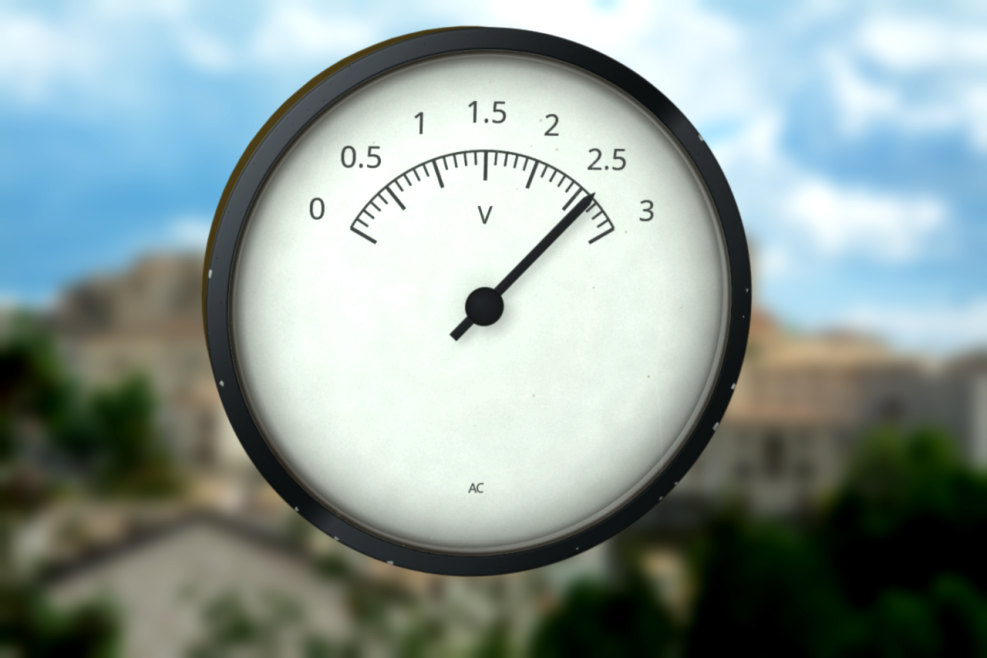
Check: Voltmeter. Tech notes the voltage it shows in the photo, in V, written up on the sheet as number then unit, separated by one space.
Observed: 2.6 V
